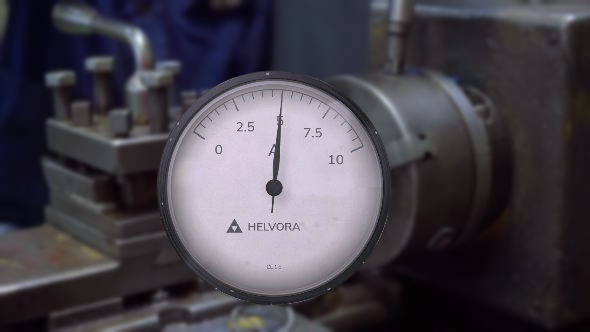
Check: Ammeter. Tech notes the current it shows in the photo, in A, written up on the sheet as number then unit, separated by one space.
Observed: 5 A
